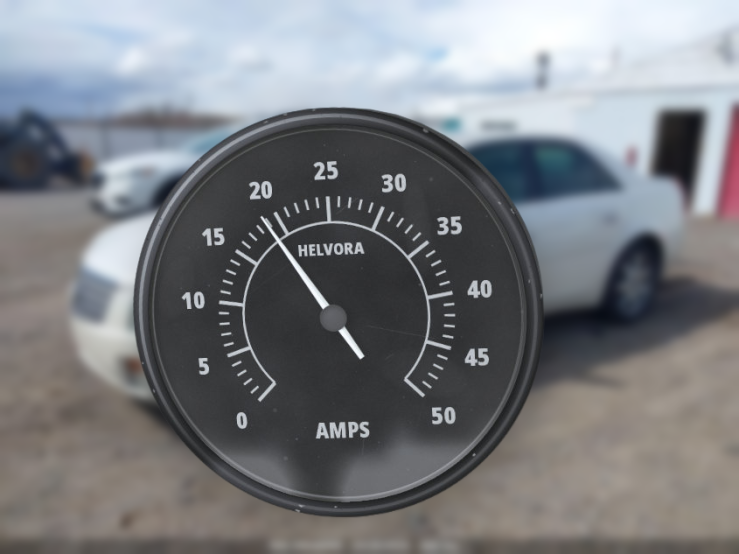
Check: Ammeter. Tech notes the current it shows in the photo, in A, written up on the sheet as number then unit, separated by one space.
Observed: 19 A
